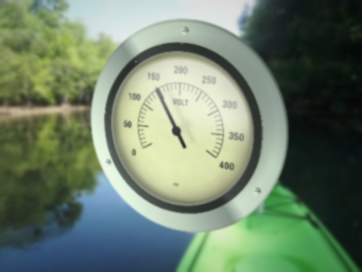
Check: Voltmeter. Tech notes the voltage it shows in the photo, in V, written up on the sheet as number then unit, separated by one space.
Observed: 150 V
